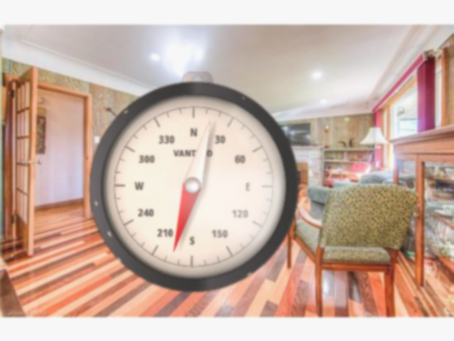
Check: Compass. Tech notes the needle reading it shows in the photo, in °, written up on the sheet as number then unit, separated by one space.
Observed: 195 °
